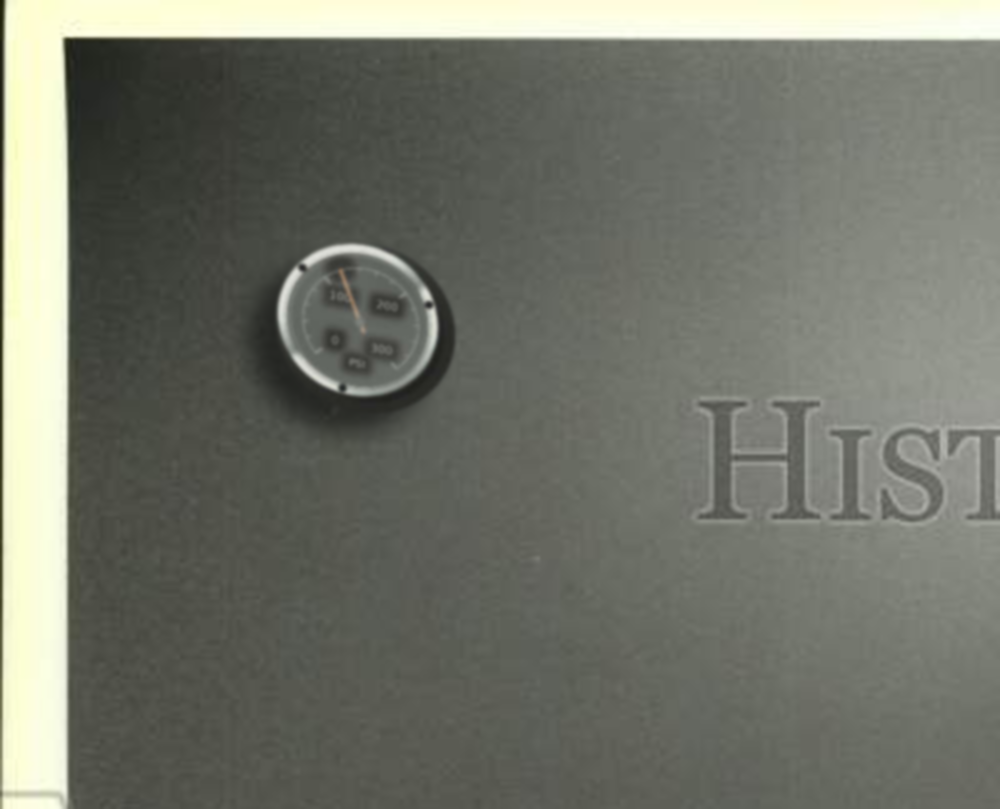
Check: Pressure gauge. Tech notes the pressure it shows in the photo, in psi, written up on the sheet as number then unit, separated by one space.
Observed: 120 psi
